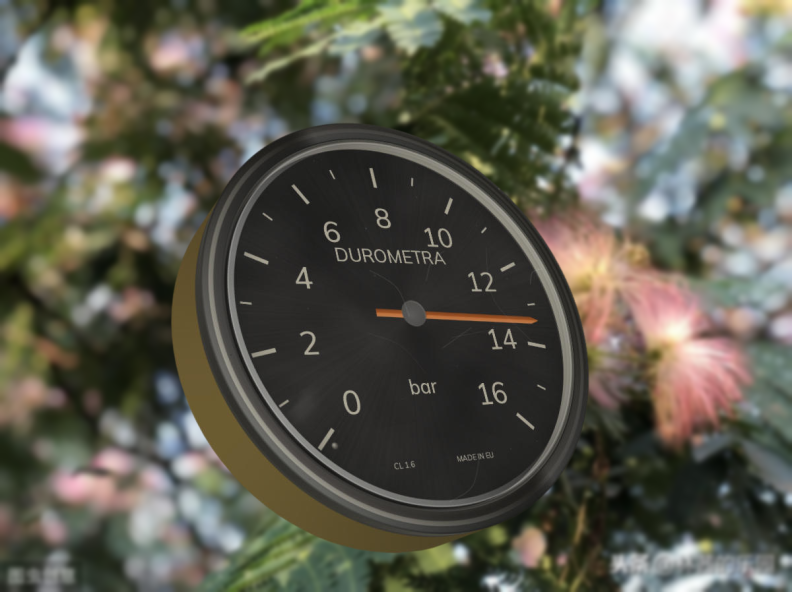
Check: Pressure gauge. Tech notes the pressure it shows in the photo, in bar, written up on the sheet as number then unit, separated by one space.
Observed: 13.5 bar
